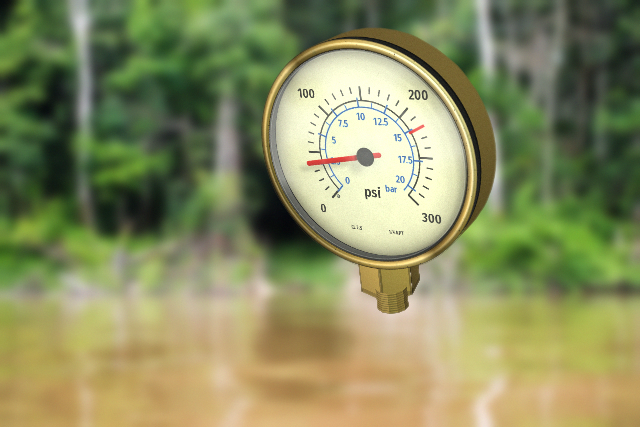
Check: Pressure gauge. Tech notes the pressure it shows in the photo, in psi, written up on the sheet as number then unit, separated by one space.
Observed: 40 psi
